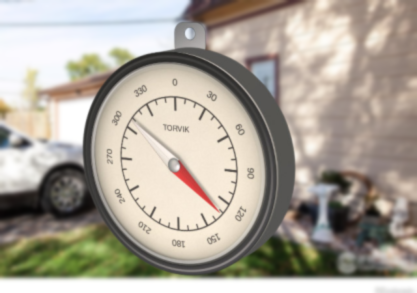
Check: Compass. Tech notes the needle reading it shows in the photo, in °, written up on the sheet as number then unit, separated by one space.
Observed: 130 °
